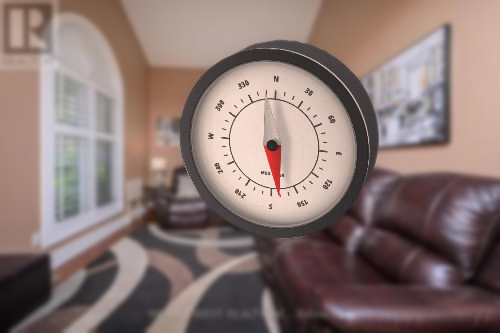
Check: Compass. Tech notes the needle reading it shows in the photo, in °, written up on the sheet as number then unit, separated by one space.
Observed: 170 °
